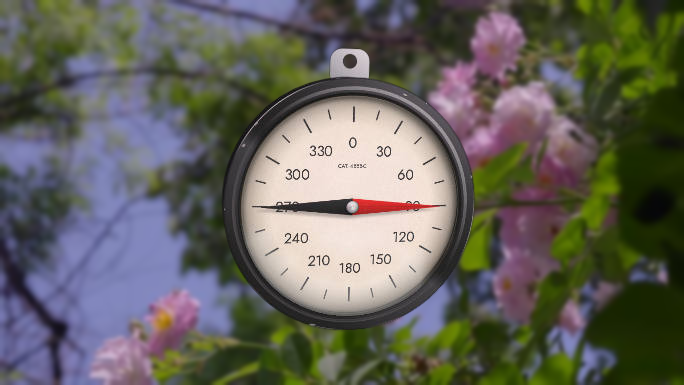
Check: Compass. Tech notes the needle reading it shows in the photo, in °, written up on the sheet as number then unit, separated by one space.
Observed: 90 °
